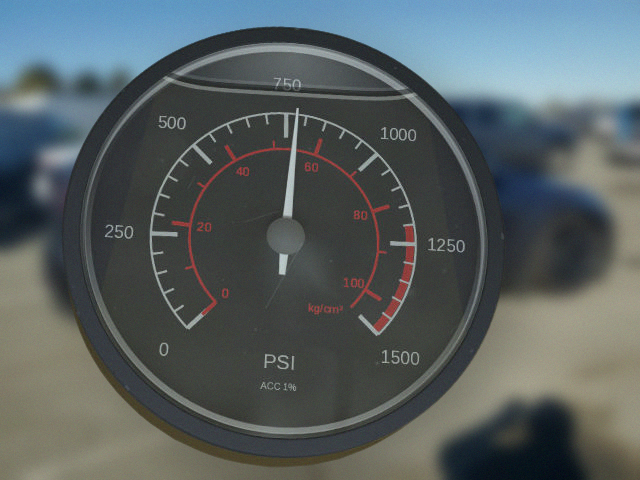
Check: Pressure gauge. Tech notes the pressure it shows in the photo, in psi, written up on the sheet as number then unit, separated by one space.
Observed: 775 psi
